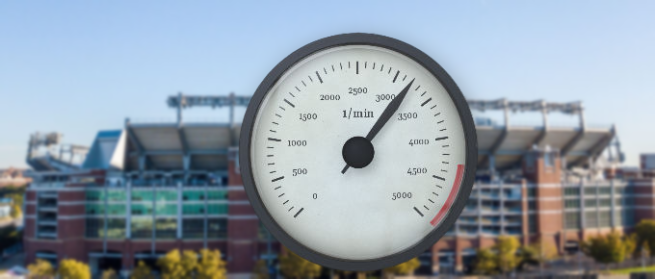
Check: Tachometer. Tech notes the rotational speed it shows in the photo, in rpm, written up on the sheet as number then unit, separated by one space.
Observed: 3200 rpm
